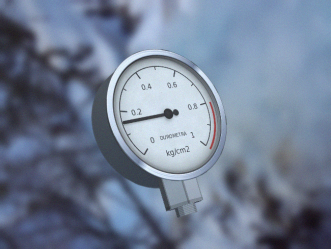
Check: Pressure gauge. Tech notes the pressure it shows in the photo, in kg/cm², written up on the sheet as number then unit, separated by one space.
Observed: 0.15 kg/cm²
